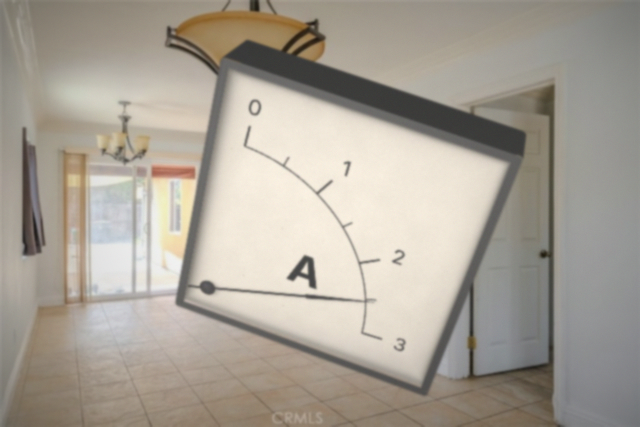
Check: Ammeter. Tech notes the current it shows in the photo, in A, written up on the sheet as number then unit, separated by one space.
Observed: 2.5 A
